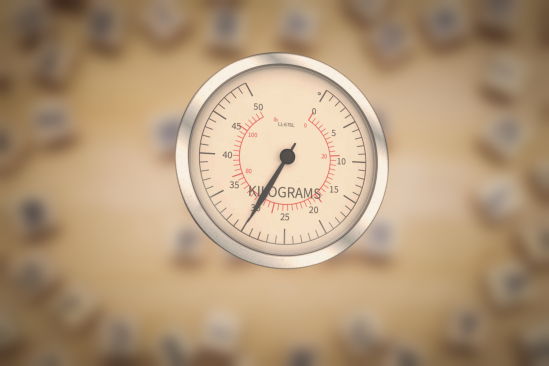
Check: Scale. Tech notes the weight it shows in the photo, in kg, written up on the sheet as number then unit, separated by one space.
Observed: 30 kg
